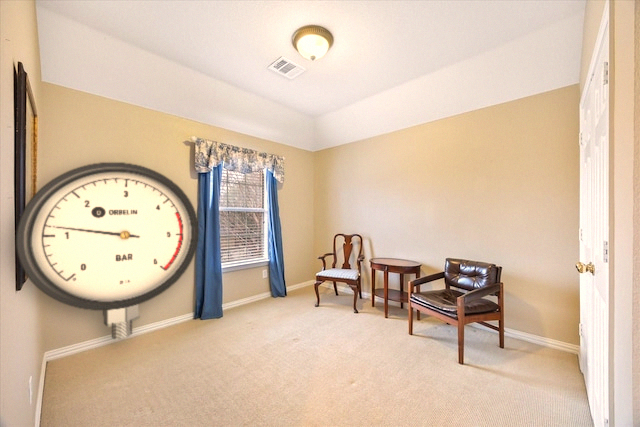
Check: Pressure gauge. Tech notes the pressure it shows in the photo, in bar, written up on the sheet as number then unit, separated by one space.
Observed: 1.2 bar
